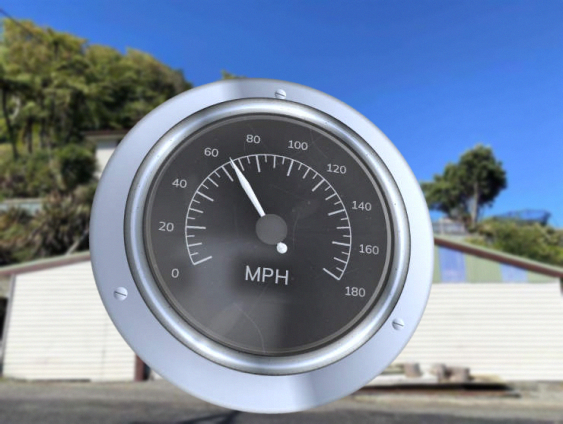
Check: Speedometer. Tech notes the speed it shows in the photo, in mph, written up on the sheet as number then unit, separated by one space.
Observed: 65 mph
